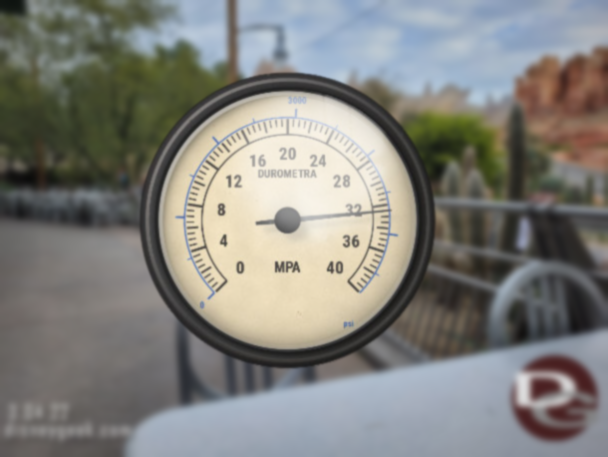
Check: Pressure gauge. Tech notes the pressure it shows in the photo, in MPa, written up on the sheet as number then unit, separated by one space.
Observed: 32.5 MPa
